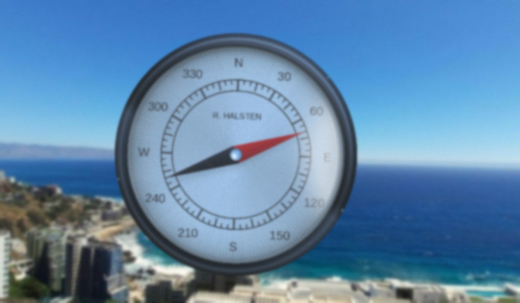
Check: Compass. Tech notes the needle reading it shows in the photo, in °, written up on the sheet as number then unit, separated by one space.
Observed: 70 °
